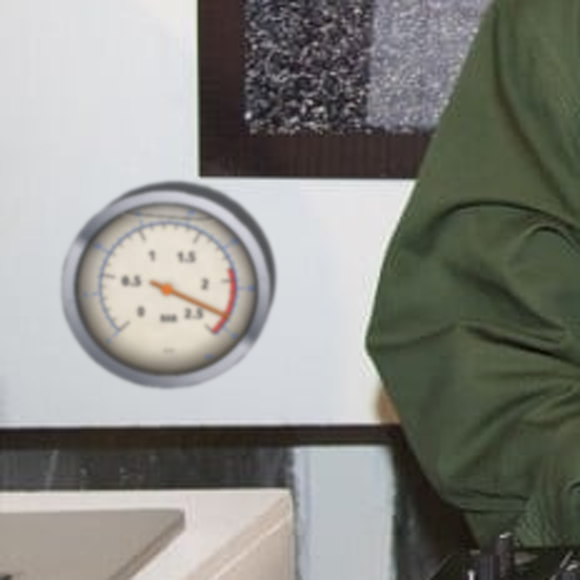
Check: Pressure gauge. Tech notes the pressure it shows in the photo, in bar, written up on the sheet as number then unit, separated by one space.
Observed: 2.3 bar
